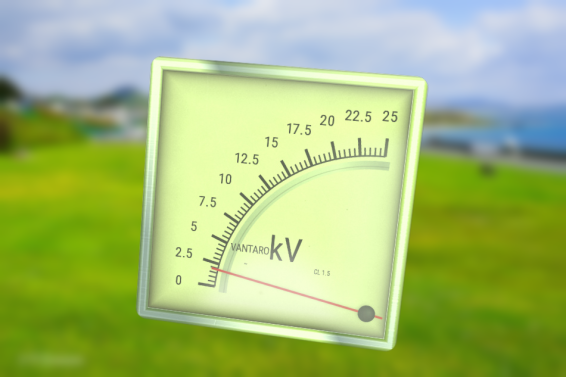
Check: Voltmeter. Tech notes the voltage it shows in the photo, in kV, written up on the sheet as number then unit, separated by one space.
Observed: 2 kV
